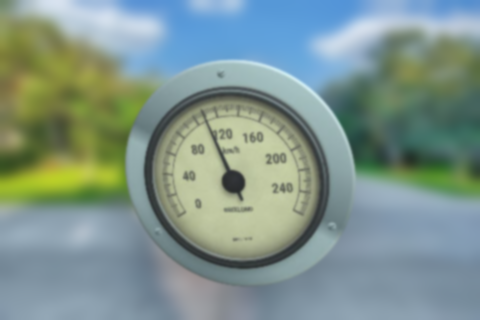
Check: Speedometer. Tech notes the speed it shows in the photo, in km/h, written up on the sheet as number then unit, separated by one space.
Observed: 110 km/h
